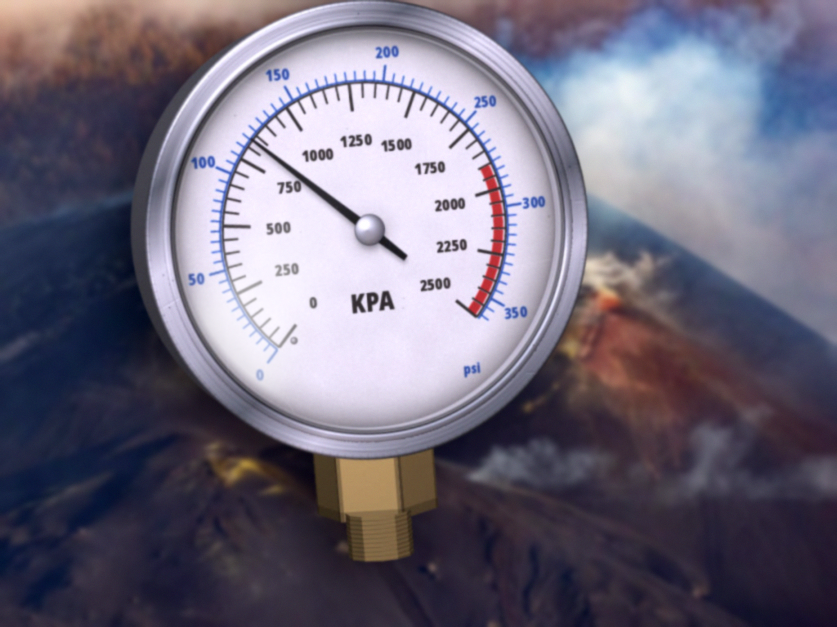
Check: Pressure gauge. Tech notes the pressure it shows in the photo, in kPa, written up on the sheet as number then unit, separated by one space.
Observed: 825 kPa
